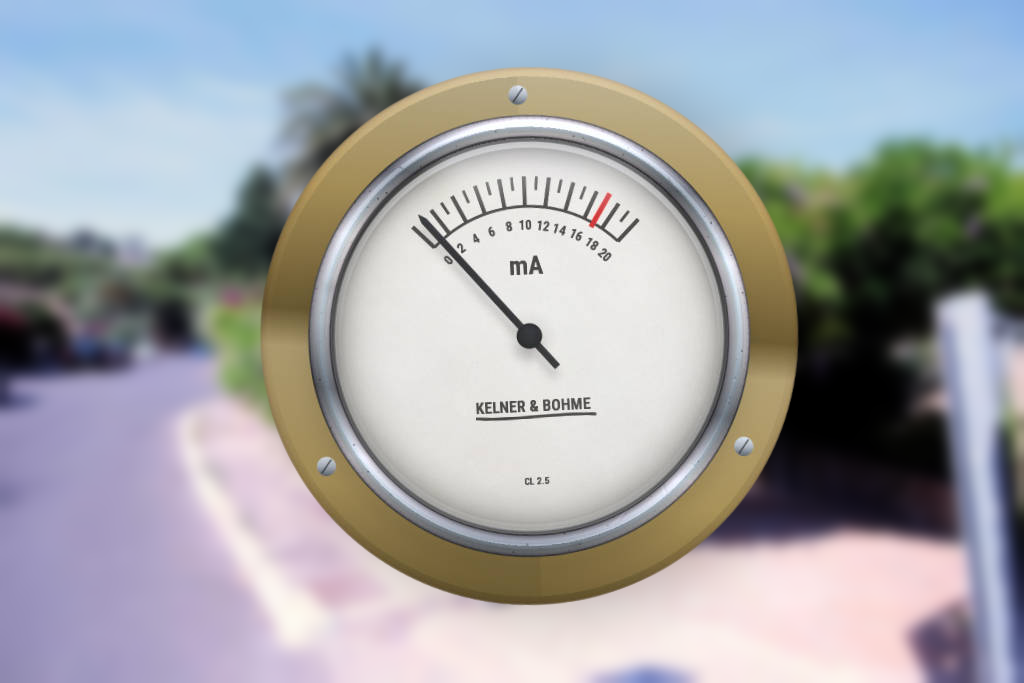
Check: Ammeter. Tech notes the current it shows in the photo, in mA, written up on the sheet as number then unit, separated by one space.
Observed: 1 mA
